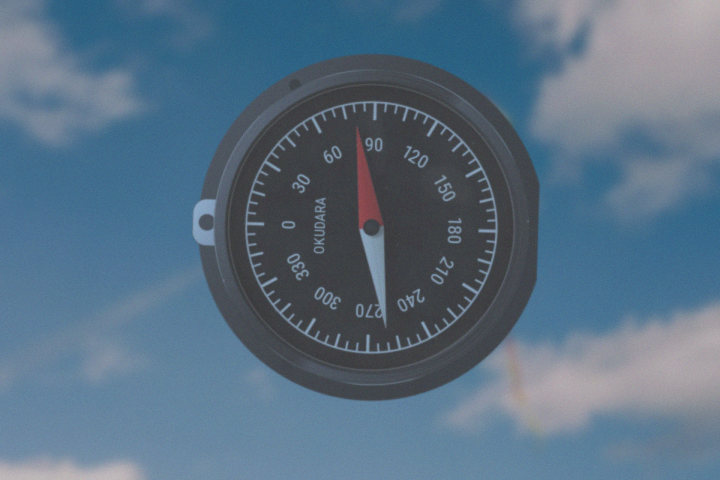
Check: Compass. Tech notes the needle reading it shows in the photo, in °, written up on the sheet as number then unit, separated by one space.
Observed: 80 °
